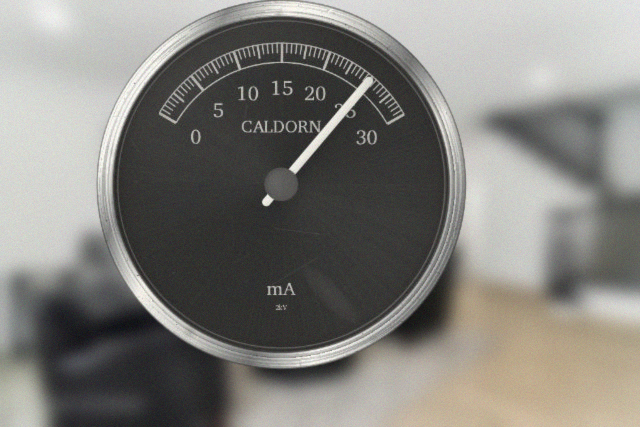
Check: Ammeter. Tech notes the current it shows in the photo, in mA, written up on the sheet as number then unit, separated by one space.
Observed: 25 mA
